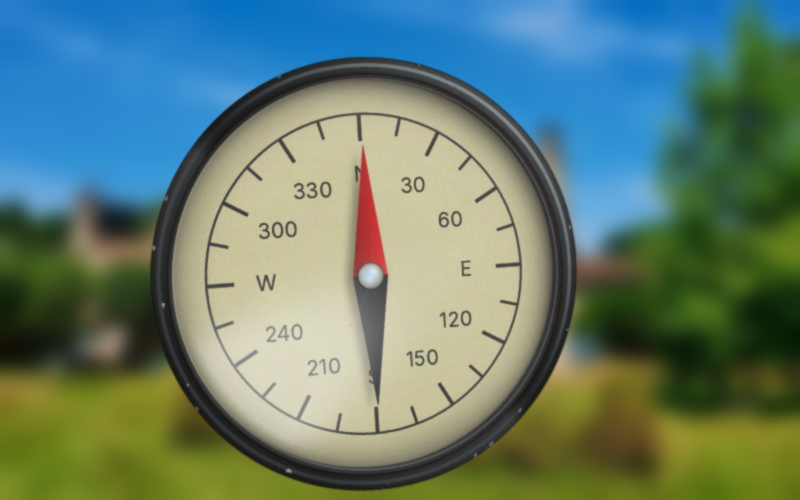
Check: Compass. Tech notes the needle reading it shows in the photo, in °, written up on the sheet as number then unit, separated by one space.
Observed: 0 °
